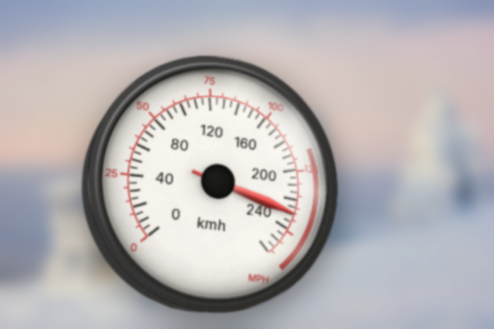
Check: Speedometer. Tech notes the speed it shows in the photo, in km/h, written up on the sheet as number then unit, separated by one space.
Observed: 230 km/h
